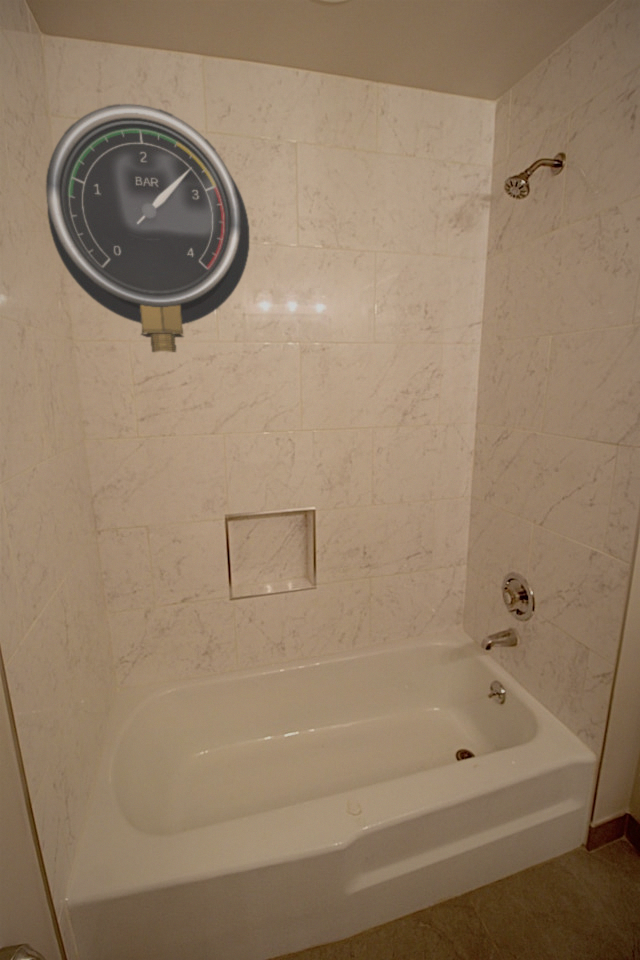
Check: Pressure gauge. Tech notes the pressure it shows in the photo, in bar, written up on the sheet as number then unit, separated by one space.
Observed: 2.7 bar
